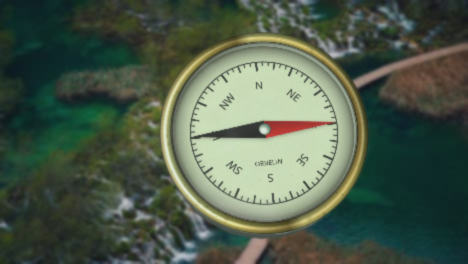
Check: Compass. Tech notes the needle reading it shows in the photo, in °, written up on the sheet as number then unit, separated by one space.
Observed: 90 °
